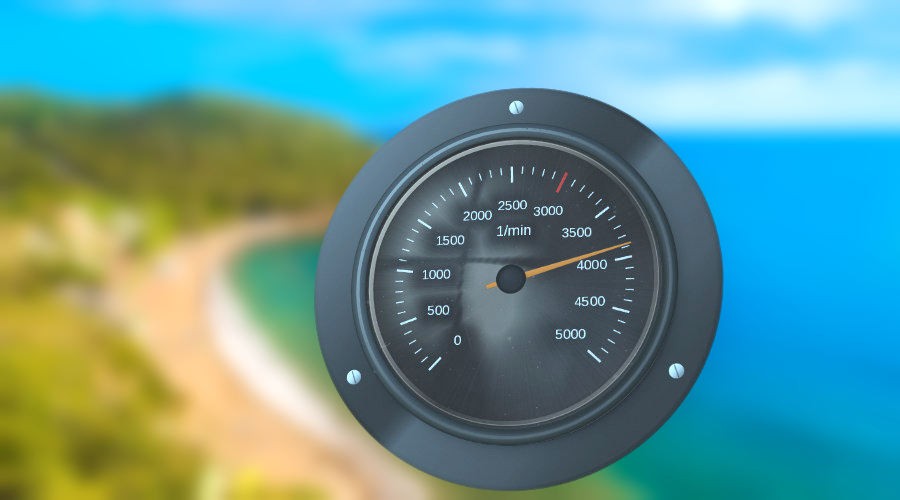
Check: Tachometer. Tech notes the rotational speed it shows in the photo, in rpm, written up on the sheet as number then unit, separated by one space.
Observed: 3900 rpm
